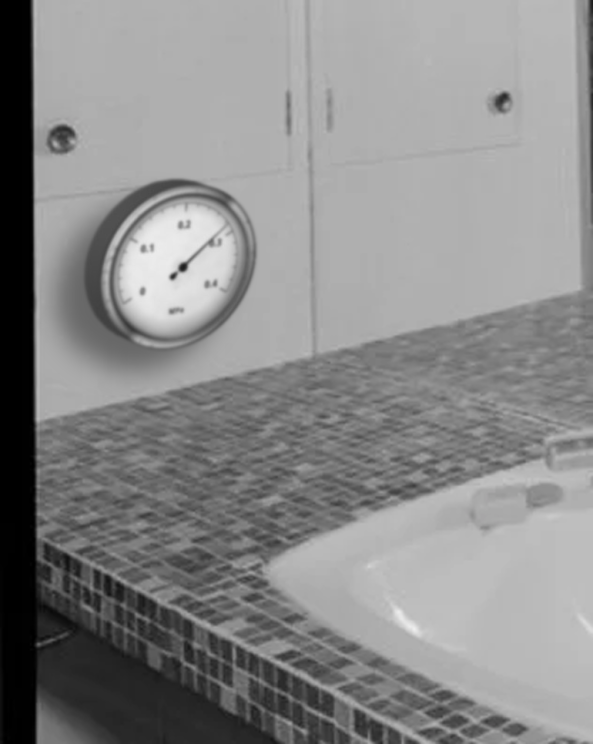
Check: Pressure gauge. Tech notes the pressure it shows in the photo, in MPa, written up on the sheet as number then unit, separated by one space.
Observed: 0.28 MPa
